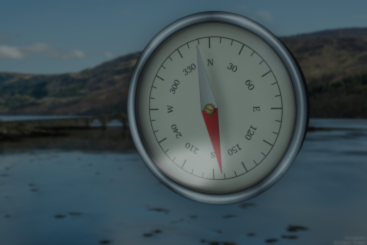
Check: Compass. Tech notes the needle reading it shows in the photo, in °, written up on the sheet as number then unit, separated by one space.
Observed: 170 °
